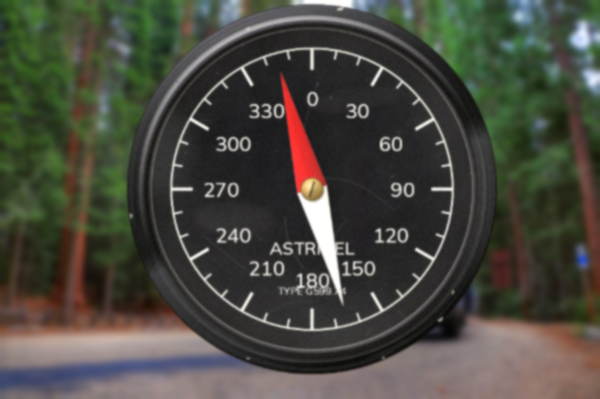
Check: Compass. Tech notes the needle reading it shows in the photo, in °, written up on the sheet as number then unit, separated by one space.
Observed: 345 °
